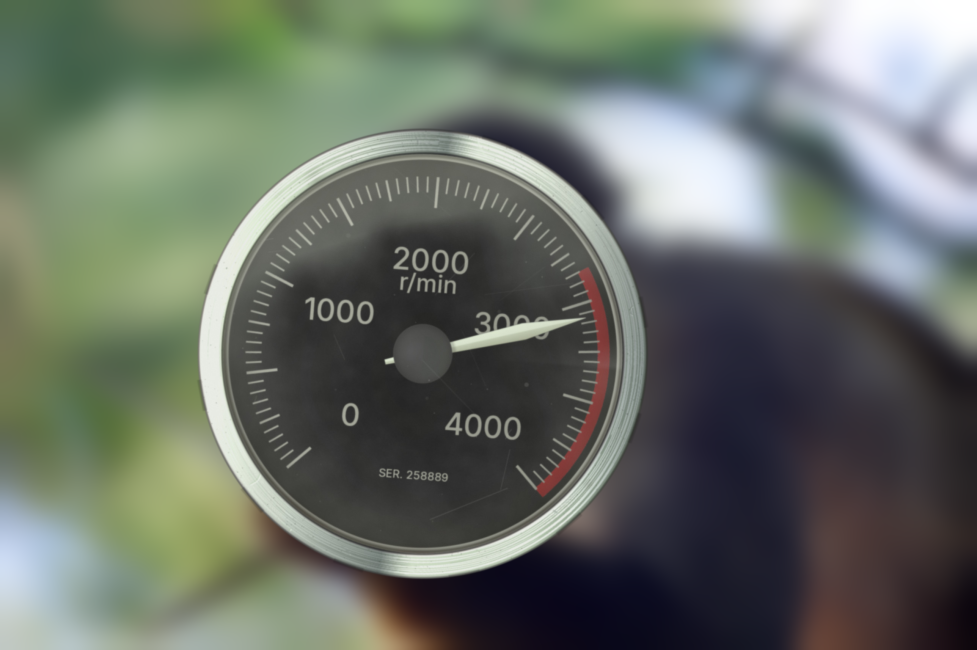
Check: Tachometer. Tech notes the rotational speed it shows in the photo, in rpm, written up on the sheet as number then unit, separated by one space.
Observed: 3075 rpm
